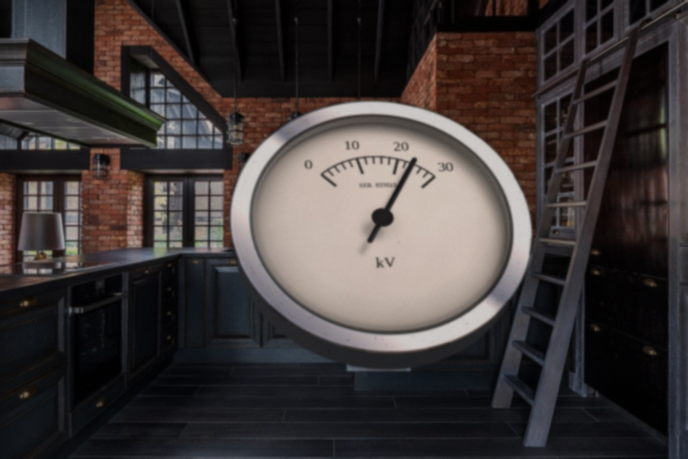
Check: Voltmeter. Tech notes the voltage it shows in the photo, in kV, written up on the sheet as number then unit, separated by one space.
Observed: 24 kV
